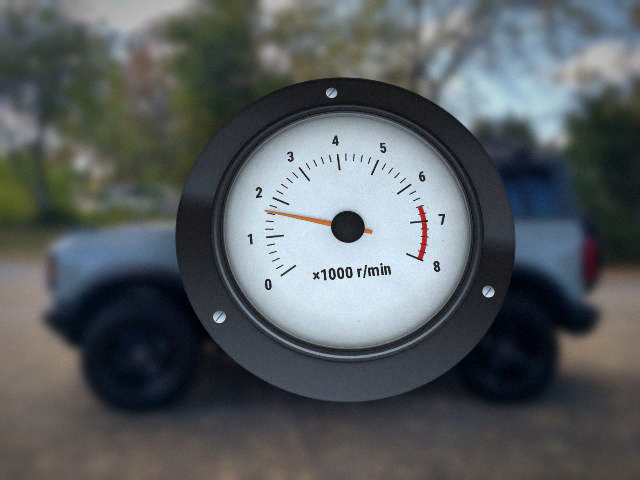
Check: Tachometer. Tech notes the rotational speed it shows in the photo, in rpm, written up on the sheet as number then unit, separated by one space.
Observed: 1600 rpm
